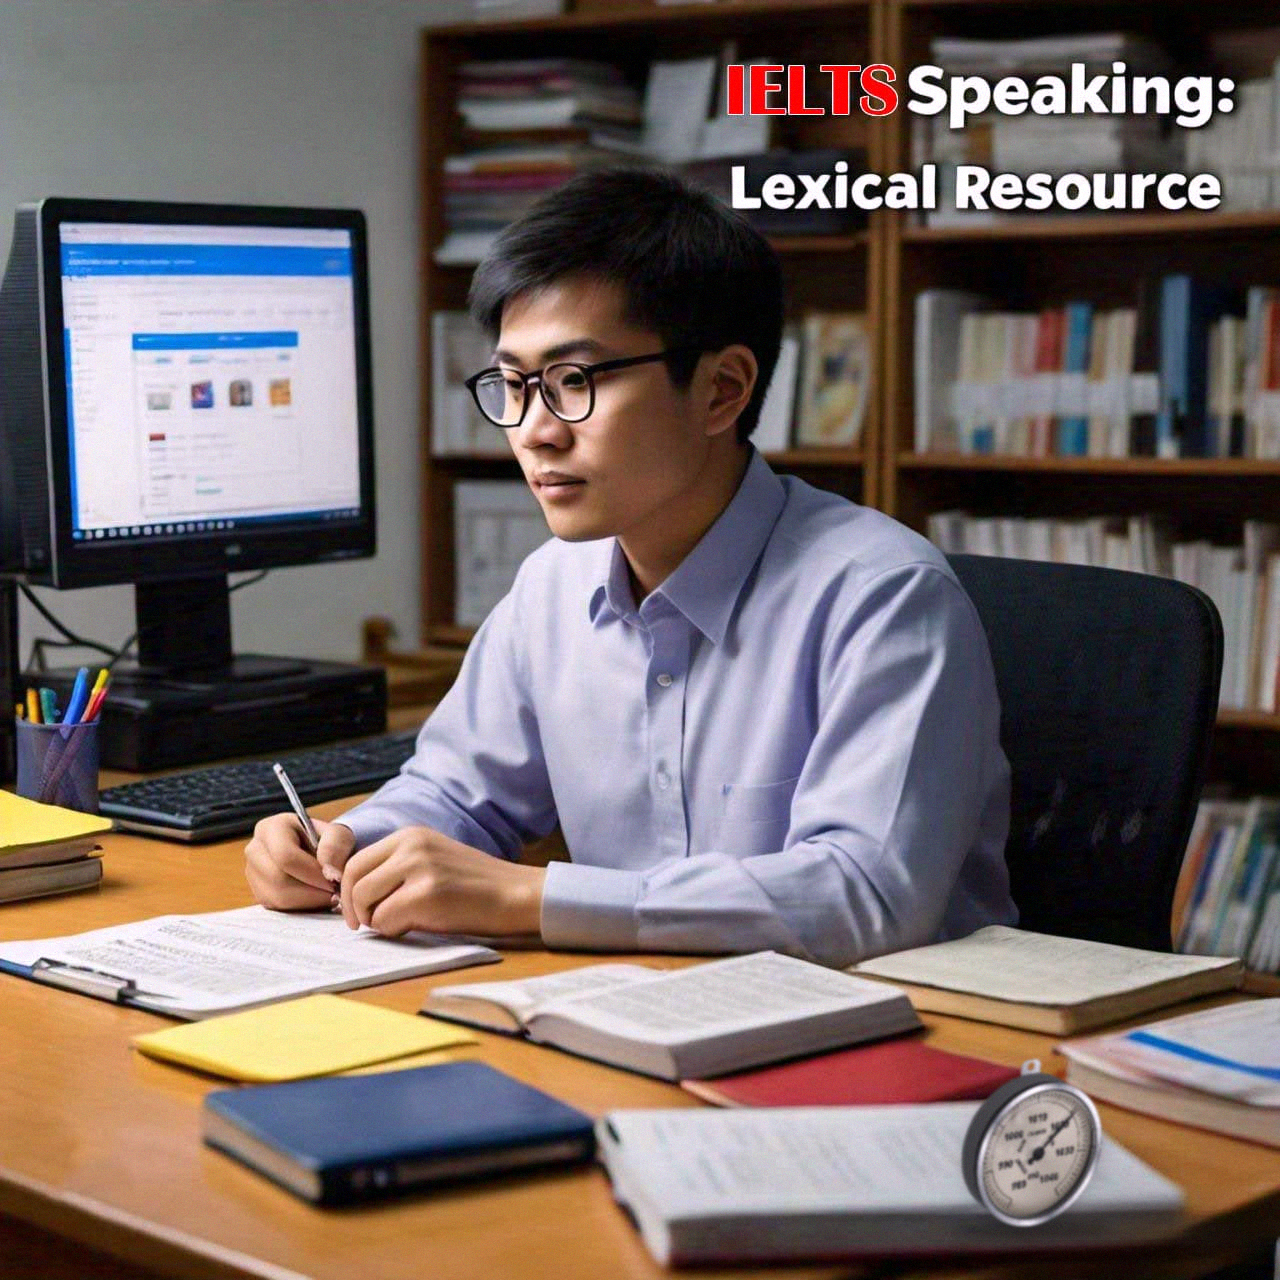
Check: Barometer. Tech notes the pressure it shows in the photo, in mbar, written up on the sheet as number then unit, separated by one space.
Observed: 1020 mbar
